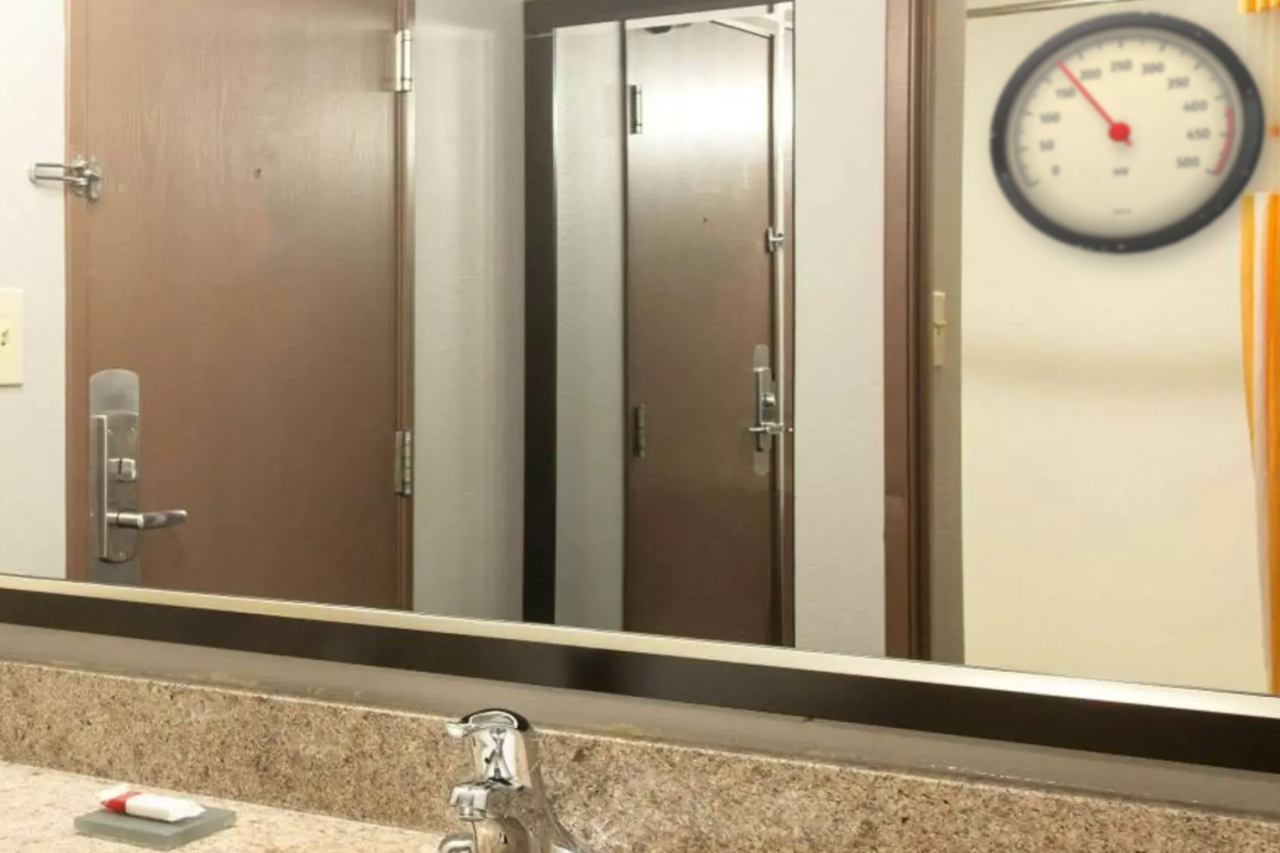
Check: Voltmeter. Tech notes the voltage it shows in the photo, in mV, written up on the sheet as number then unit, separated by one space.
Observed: 175 mV
